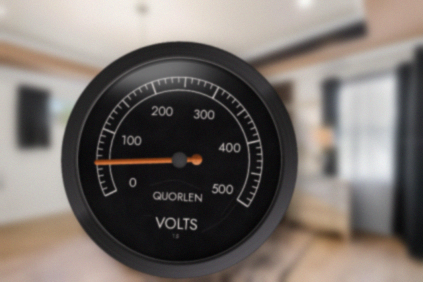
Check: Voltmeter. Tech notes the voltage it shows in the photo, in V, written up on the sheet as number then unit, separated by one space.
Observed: 50 V
